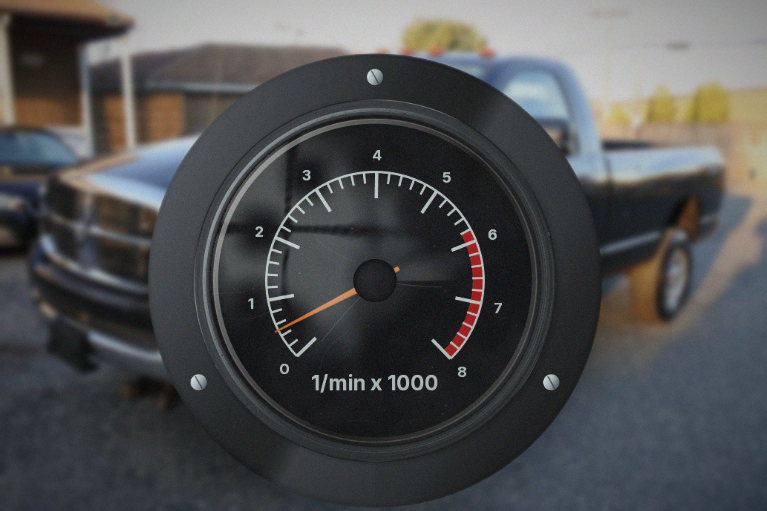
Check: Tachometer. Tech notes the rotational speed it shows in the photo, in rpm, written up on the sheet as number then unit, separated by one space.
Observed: 500 rpm
